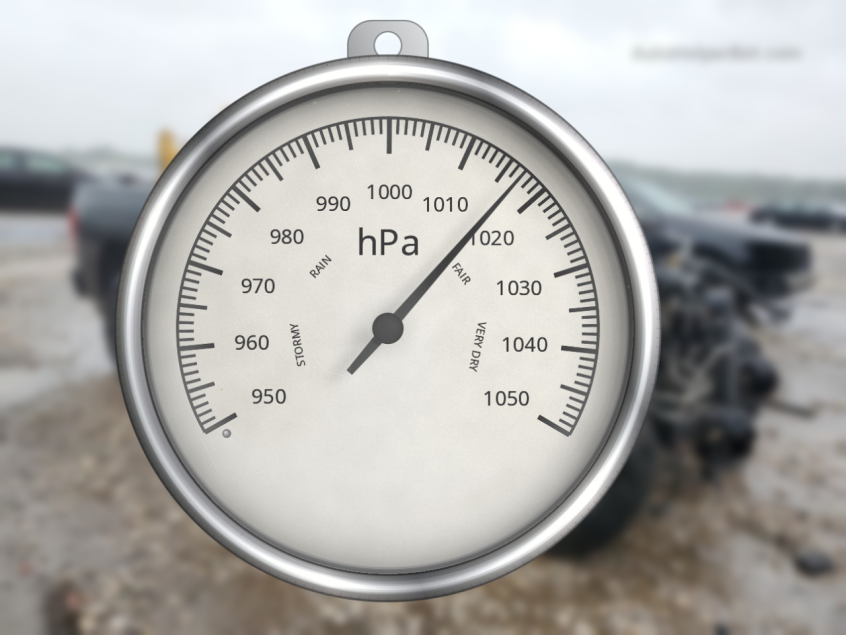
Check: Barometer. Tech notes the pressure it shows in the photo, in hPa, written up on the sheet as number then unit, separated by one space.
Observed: 1017 hPa
